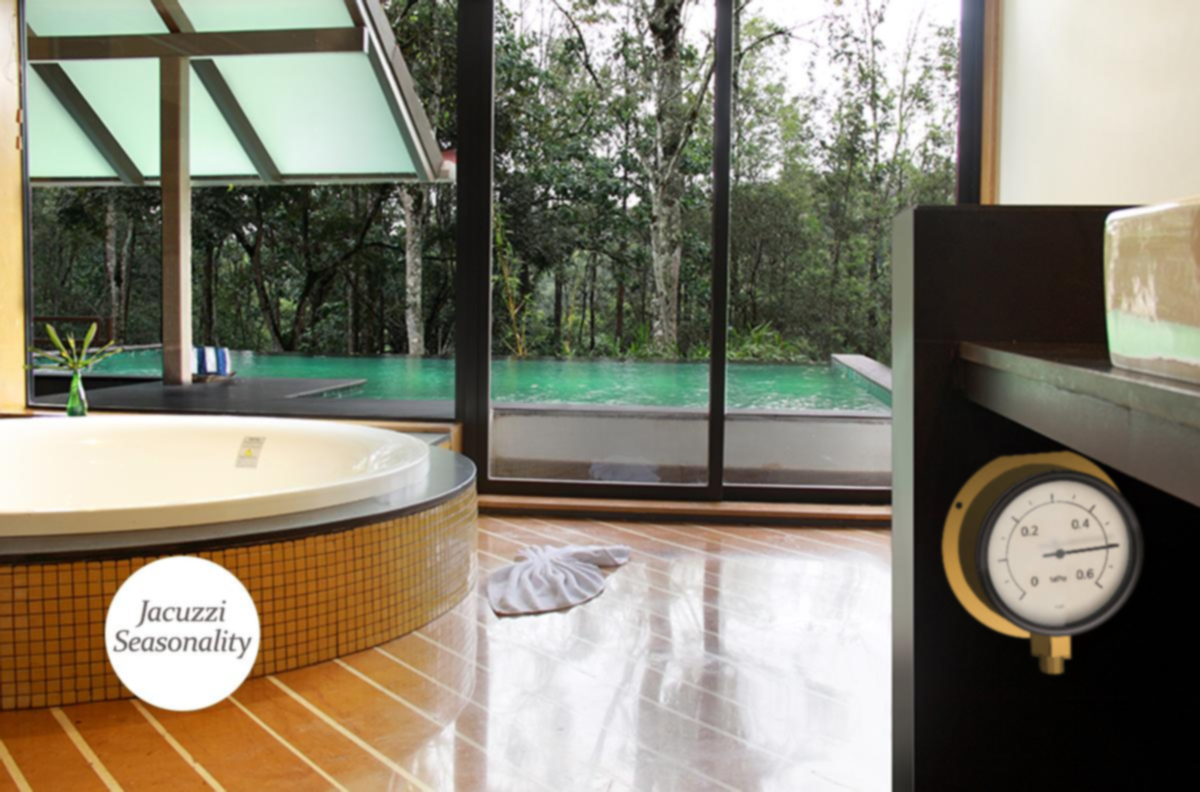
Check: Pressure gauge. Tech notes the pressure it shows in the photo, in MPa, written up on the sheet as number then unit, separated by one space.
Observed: 0.5 MPa
